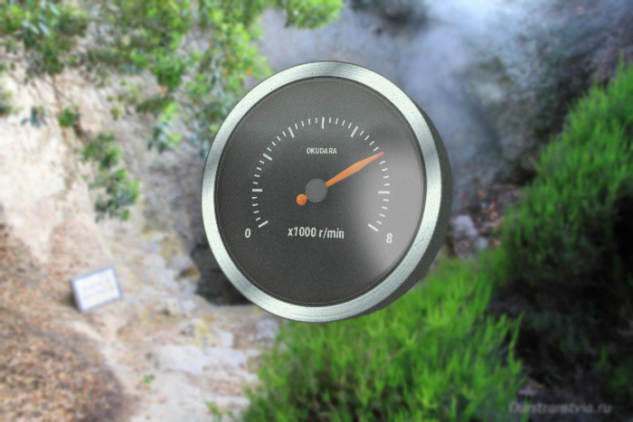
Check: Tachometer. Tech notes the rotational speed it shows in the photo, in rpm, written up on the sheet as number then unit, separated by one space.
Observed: 6000 rpm
